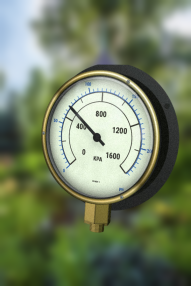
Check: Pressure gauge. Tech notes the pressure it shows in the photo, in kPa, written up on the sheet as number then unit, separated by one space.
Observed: 500 kPa
